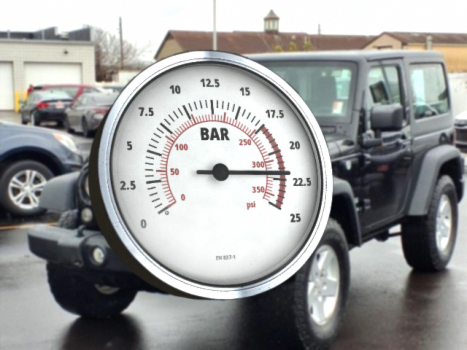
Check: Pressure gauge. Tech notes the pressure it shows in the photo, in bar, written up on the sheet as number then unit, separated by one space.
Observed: 22 bar
